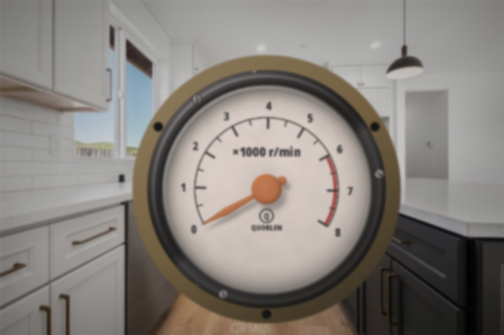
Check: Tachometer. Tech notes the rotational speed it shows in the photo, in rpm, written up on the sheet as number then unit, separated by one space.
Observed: 0 rpm
